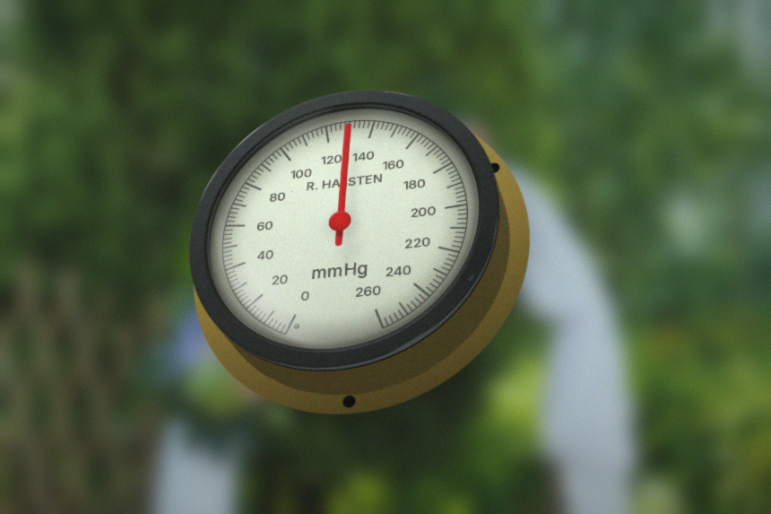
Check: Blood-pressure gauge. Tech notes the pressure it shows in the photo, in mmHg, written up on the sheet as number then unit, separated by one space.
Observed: 130 mmHg
